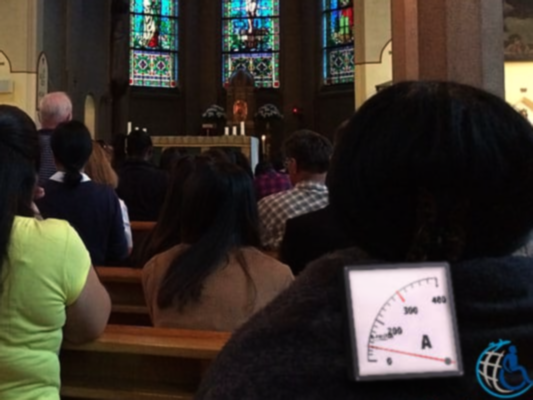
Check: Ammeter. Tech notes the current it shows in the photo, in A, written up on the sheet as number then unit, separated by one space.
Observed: 100 A
